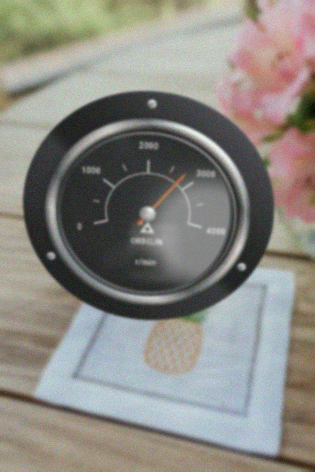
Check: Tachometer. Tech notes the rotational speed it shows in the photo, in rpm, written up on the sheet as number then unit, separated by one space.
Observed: 2750 rpm
